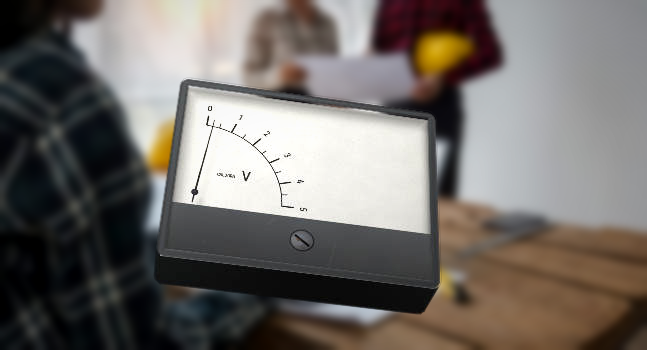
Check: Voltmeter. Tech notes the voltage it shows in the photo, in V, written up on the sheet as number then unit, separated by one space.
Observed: 0.25 V
